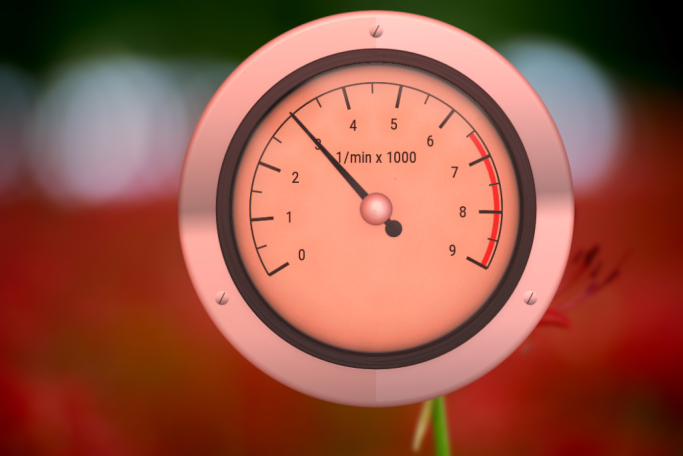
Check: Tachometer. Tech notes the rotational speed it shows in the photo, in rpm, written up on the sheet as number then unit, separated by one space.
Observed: 3000 rpm
